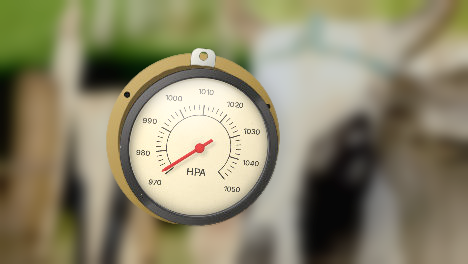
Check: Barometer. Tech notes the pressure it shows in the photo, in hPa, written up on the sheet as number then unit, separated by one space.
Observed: 972 hPa
